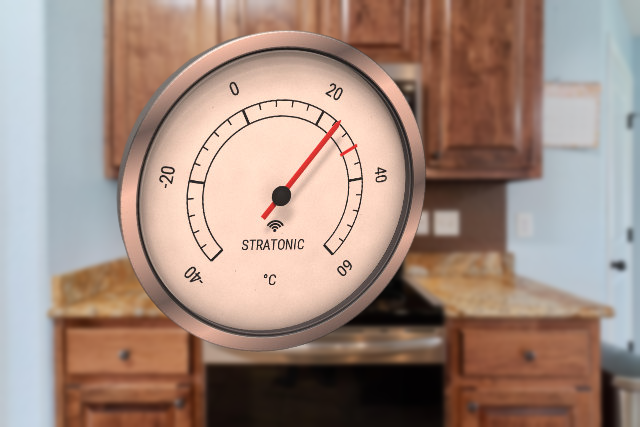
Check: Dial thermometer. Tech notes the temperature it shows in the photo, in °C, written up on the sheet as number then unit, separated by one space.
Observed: 24 °C
